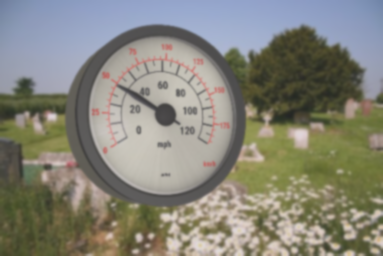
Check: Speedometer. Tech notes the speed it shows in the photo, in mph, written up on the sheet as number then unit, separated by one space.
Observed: 30 mph
